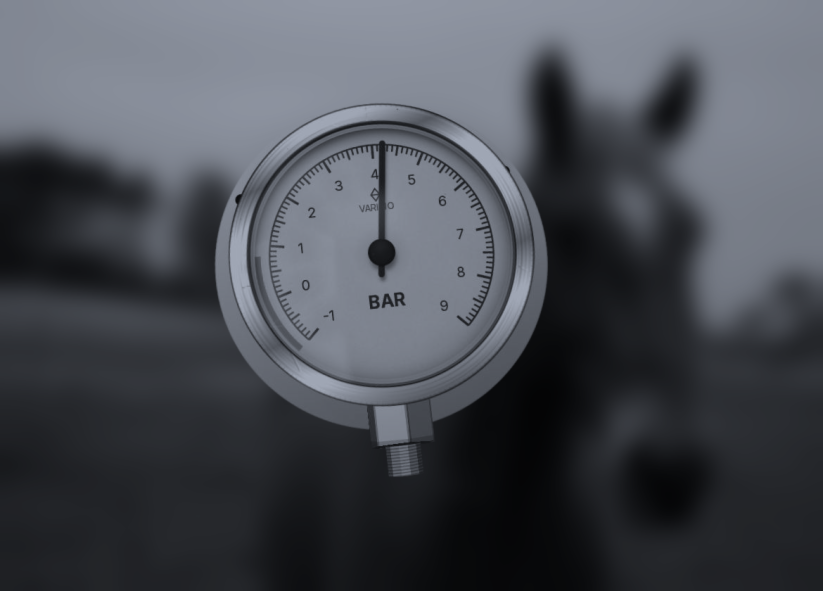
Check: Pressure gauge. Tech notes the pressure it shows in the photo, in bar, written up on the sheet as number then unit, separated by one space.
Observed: 4.2 bar
